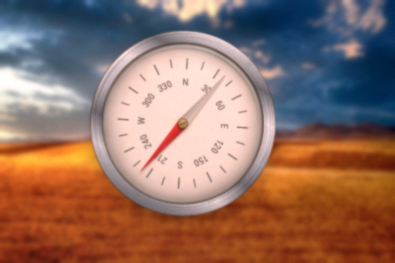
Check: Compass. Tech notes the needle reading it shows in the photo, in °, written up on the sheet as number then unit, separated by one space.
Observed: 217.5 °
